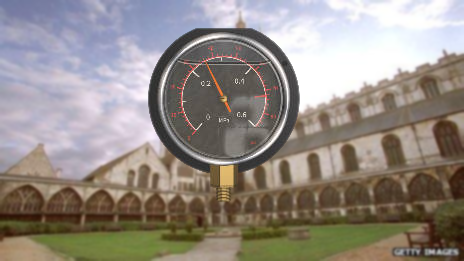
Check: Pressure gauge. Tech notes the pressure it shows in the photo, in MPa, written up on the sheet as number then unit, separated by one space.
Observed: 0.25 MPa
